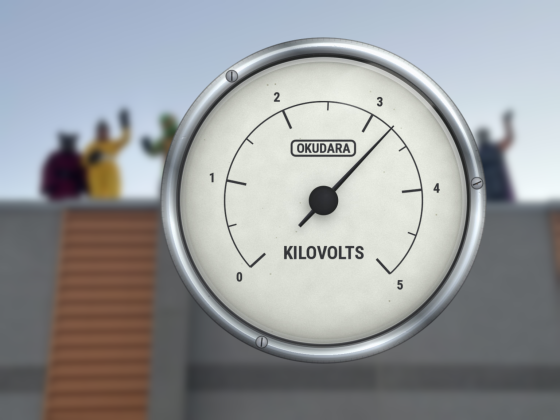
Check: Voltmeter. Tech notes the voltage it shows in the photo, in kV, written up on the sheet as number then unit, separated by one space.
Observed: 3.25 kV
